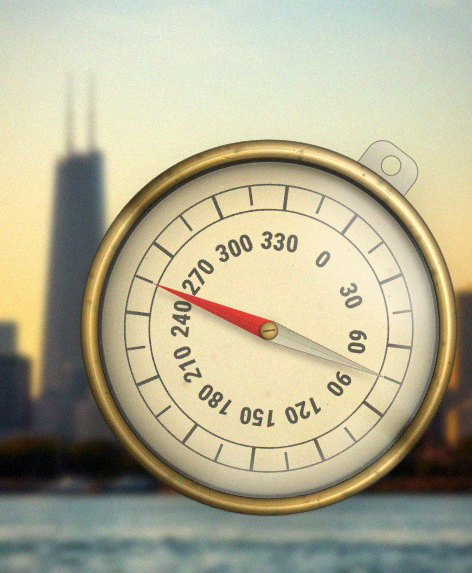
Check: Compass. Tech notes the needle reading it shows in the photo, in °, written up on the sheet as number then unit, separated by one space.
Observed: 255 °
